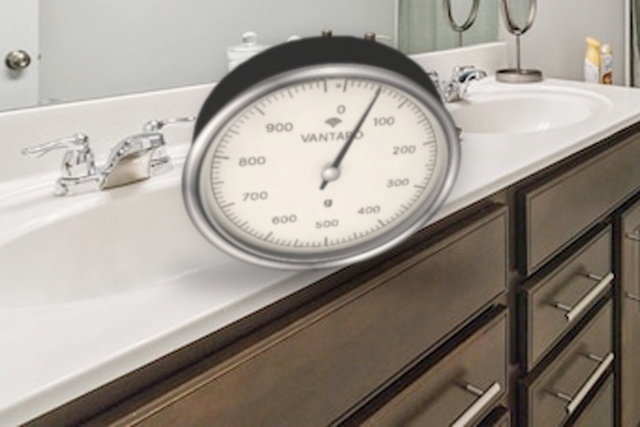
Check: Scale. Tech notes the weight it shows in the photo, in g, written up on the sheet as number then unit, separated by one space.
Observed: 50 g
